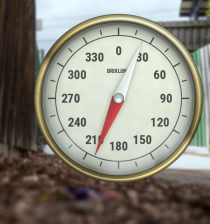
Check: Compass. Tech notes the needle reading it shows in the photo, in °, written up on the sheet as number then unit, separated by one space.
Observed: 202.5 °
